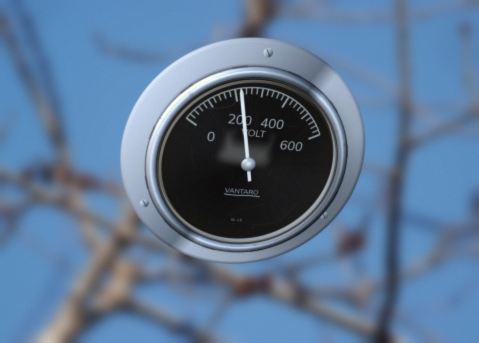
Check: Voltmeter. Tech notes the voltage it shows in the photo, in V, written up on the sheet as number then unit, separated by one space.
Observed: 220 V
